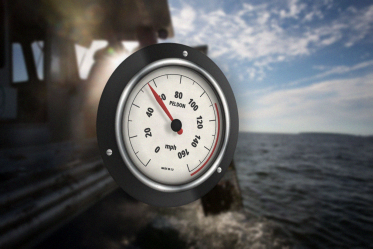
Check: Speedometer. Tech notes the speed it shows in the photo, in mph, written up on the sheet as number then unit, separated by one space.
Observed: 55 mph
